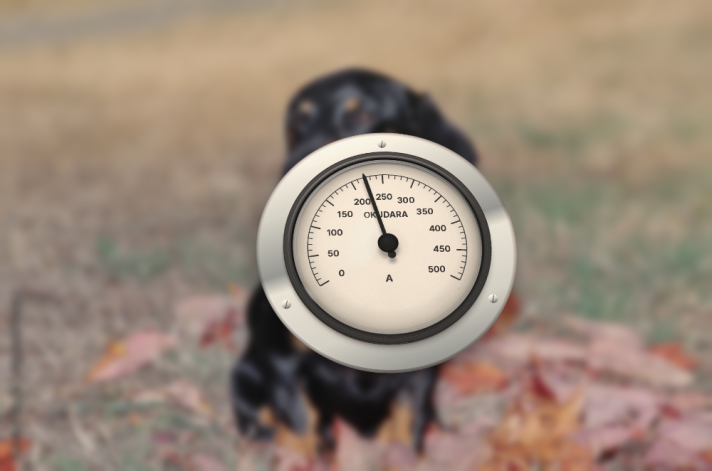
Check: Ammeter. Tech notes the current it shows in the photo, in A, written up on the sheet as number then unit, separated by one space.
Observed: 220 A
